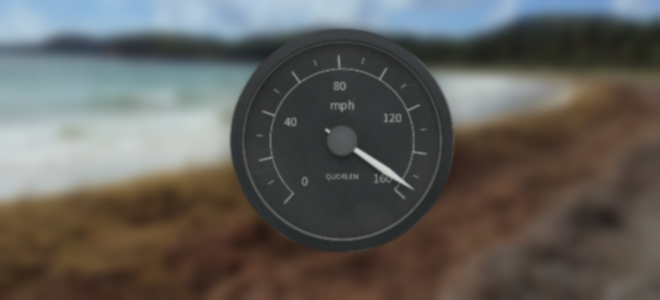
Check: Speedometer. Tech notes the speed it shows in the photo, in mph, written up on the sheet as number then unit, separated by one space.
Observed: 155 mph
